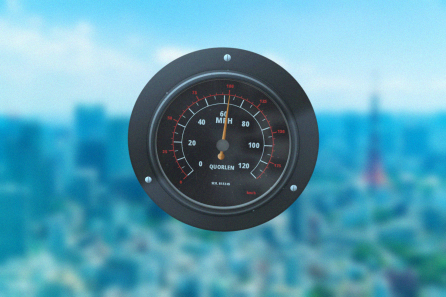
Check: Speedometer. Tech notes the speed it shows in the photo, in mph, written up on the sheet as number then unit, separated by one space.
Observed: 62.5 mph
